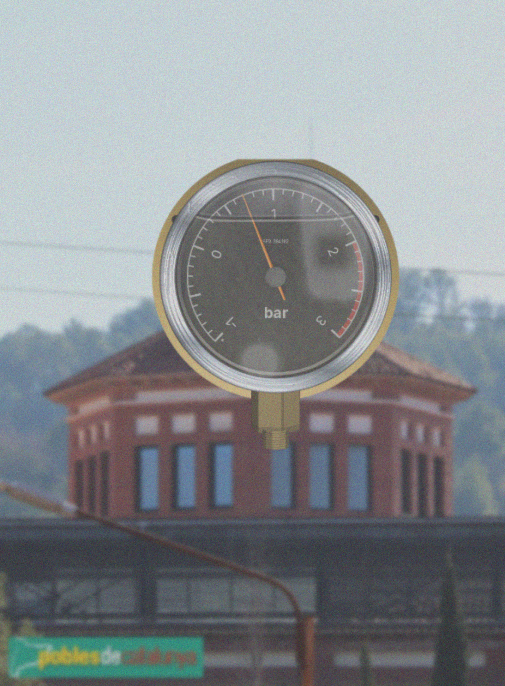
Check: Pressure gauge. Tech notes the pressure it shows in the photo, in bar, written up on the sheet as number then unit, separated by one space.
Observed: 0.7 bar
